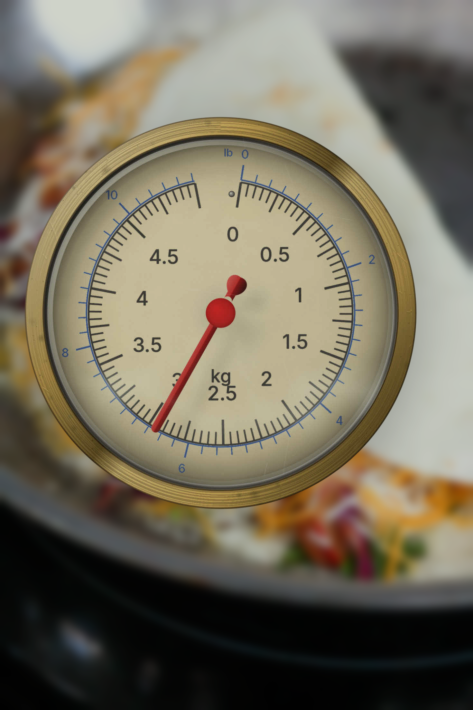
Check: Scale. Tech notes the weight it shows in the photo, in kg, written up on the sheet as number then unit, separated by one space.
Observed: 2.95 kg
